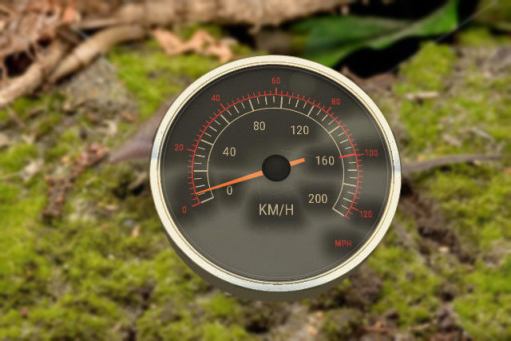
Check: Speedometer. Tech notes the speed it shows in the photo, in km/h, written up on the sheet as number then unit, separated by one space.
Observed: 5 km/h
